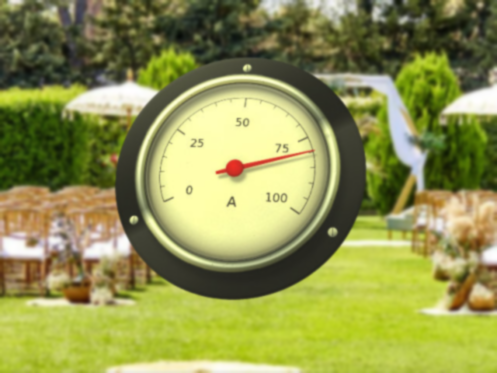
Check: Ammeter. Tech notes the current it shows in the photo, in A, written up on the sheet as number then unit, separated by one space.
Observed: 80 A
